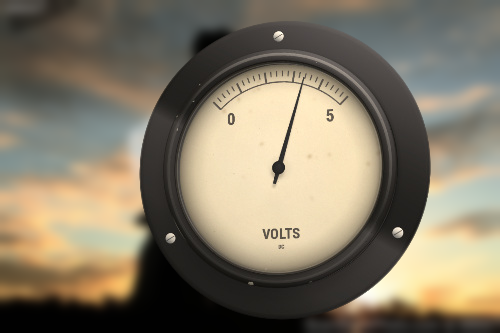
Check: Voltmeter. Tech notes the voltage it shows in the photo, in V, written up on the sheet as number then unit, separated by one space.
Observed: 3.4 V
